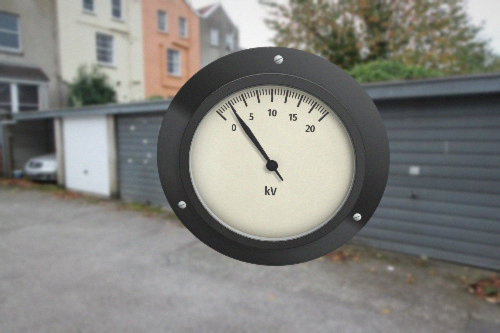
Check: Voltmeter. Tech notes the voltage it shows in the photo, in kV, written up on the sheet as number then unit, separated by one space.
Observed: 2.5 kV
